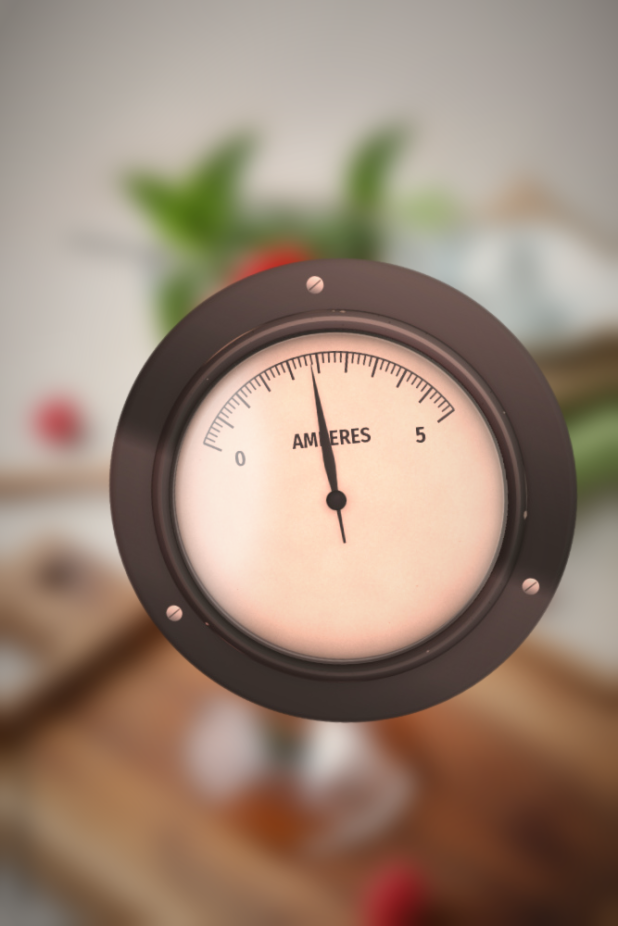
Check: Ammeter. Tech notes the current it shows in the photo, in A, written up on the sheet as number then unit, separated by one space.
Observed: 2.4 A
